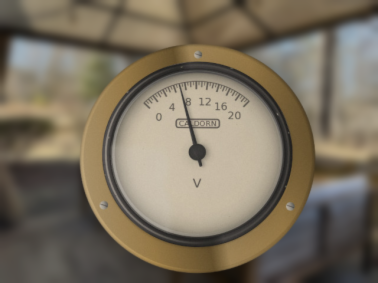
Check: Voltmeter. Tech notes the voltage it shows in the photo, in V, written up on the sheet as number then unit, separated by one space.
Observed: 7 V
